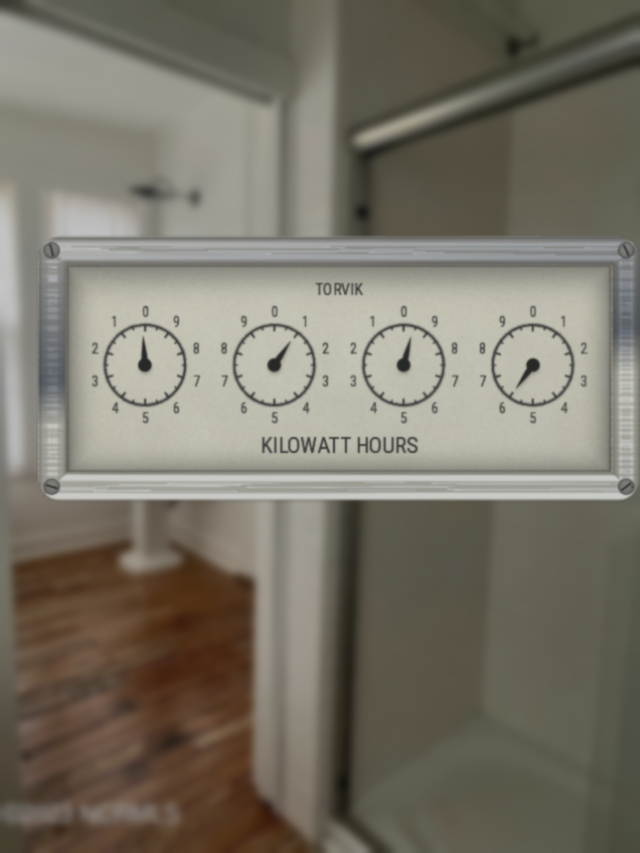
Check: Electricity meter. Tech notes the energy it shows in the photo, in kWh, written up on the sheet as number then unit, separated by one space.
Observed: 96 kWh
